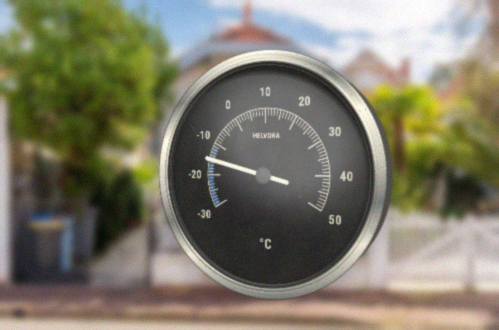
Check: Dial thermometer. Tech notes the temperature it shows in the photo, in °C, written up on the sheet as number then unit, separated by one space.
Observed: -15 °C
